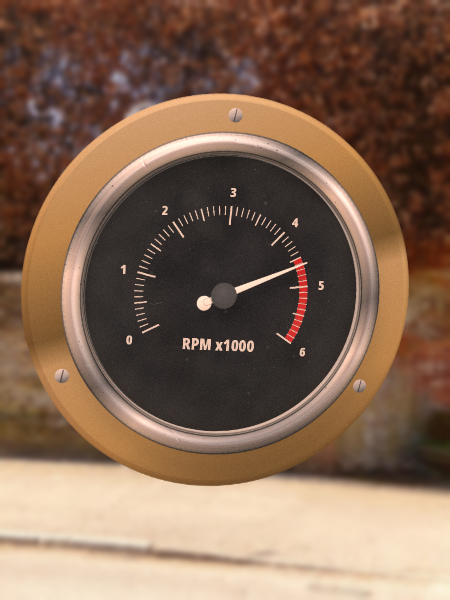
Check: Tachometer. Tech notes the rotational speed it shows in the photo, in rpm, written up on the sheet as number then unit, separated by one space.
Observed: 4600 rpm
